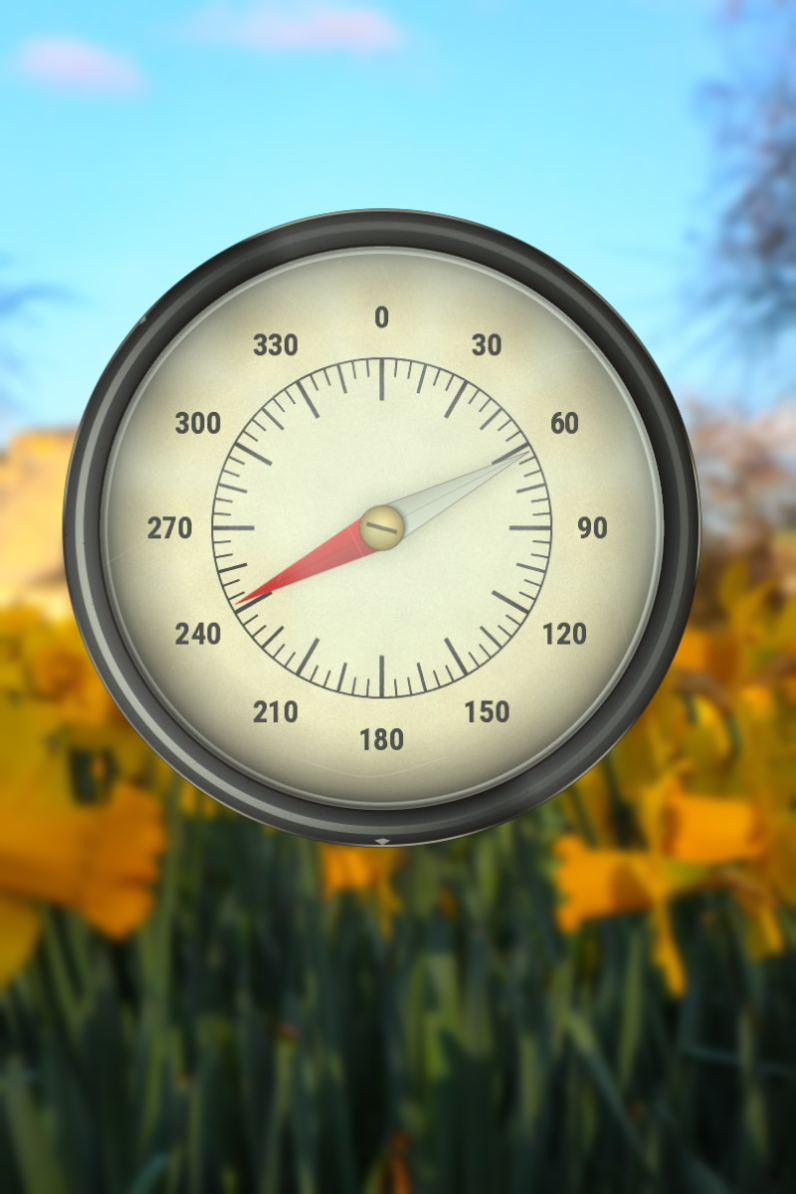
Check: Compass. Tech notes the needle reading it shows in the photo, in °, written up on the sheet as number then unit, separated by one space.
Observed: 242.5 °
